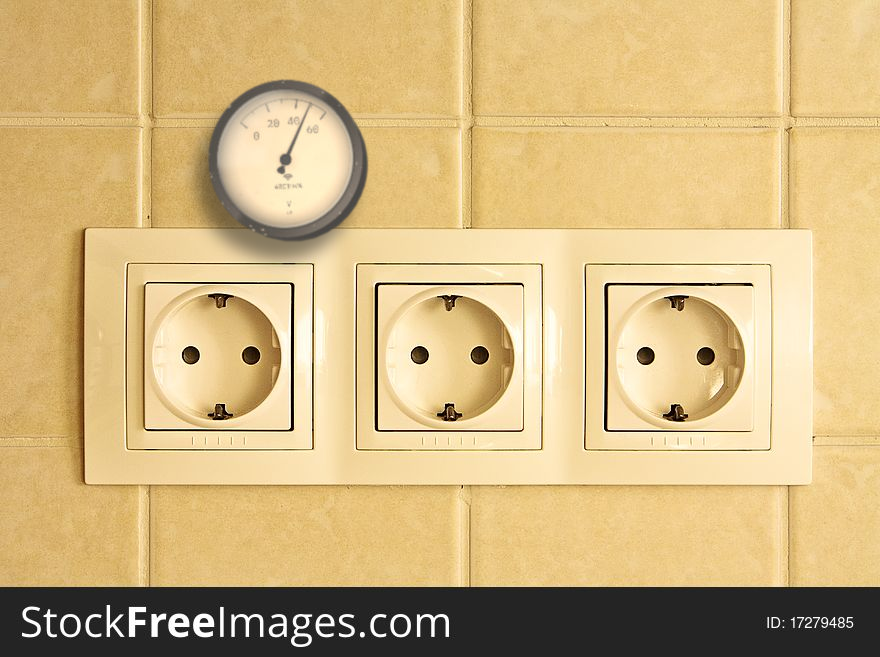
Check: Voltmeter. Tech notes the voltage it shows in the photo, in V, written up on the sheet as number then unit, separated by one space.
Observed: 50 V
